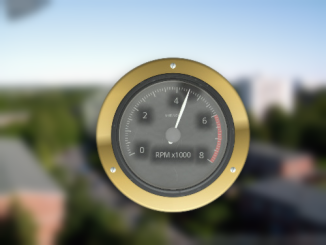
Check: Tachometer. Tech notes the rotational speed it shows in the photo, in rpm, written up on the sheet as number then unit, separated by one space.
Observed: 4500 rpm
